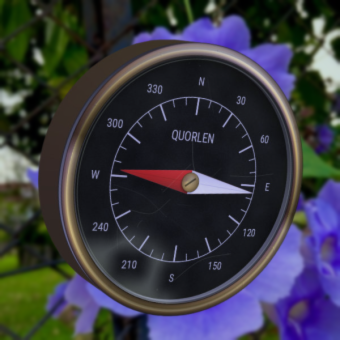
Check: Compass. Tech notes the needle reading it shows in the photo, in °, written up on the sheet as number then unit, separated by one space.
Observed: 275 °
